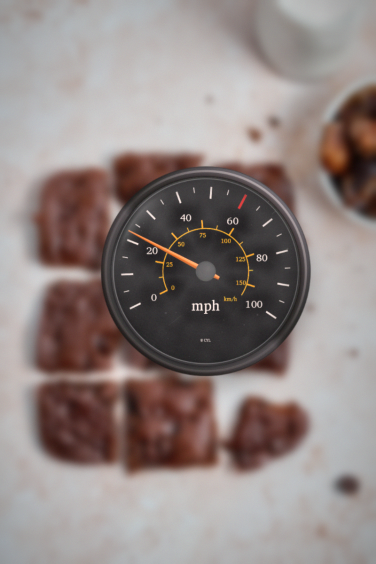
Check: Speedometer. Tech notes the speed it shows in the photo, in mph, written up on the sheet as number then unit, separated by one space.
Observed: 22.5 mph
